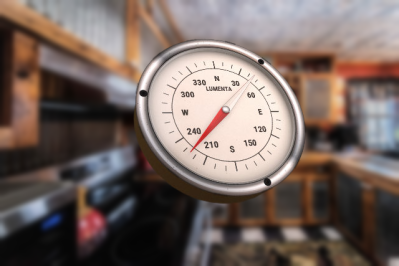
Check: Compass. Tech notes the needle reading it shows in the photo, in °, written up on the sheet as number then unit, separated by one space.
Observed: 225 °
